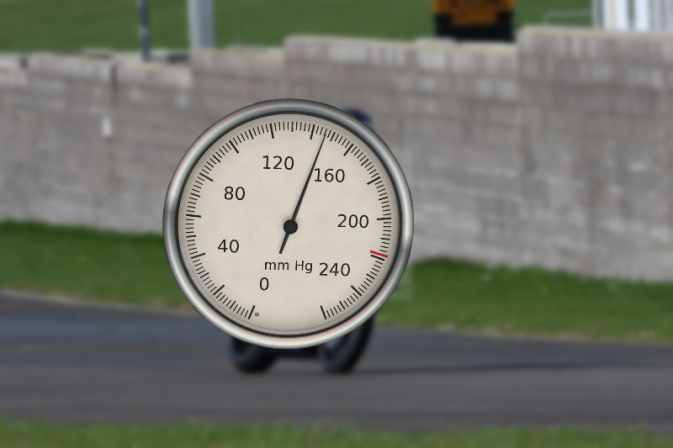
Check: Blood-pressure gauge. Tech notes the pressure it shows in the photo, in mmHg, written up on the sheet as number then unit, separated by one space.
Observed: 146 mmHg
